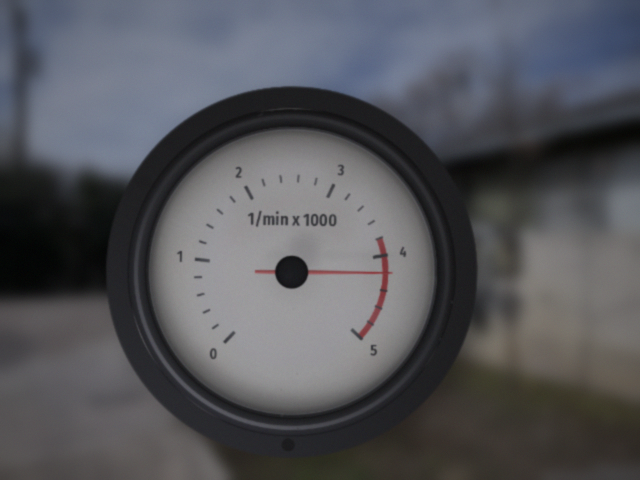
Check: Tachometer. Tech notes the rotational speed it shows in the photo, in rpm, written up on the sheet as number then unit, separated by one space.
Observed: 4200 rpm
